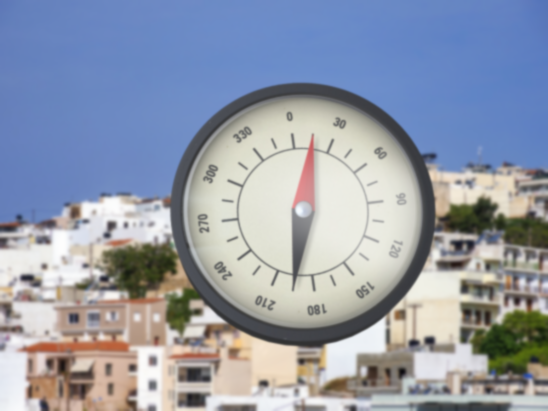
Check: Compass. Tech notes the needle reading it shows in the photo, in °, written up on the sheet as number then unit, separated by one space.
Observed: 15 °
